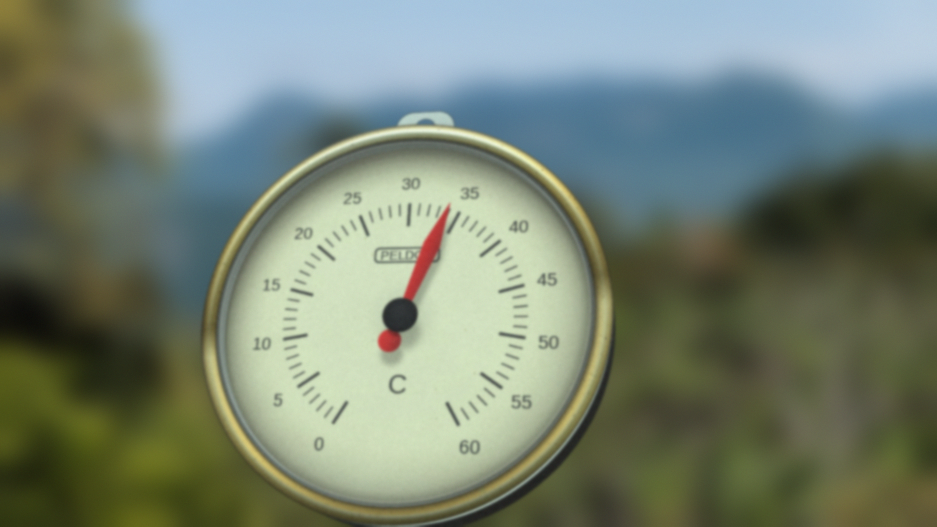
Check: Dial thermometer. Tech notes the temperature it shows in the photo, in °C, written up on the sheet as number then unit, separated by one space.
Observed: 34 °C
